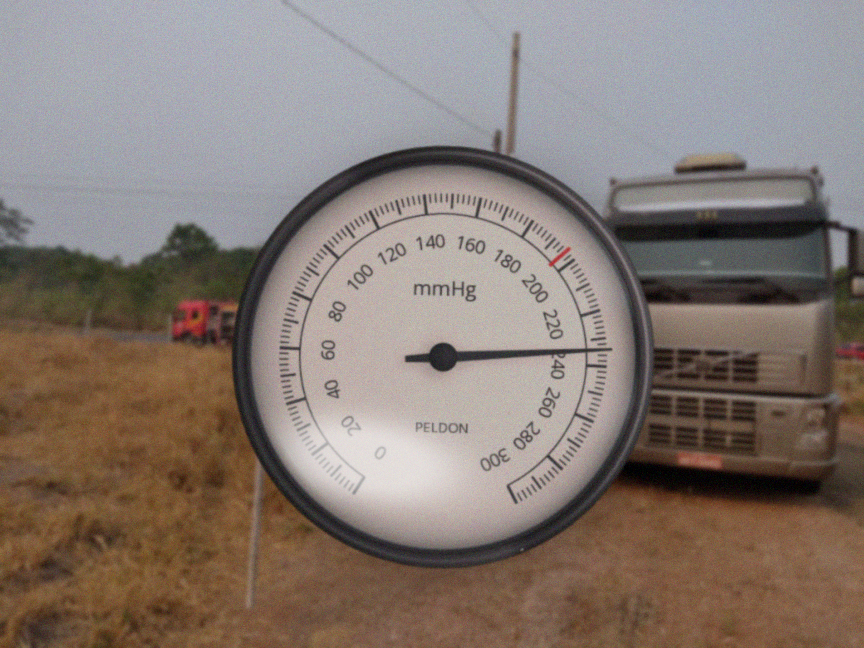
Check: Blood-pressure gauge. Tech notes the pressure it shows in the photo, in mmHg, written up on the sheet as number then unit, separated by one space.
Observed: 234 mmHg
